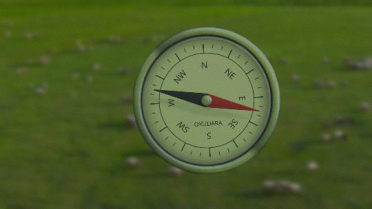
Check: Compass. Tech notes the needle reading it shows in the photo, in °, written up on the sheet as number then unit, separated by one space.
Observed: 105 °
